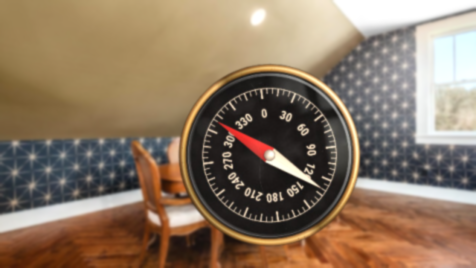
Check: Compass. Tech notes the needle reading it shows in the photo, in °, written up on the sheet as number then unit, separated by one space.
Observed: 310 °
